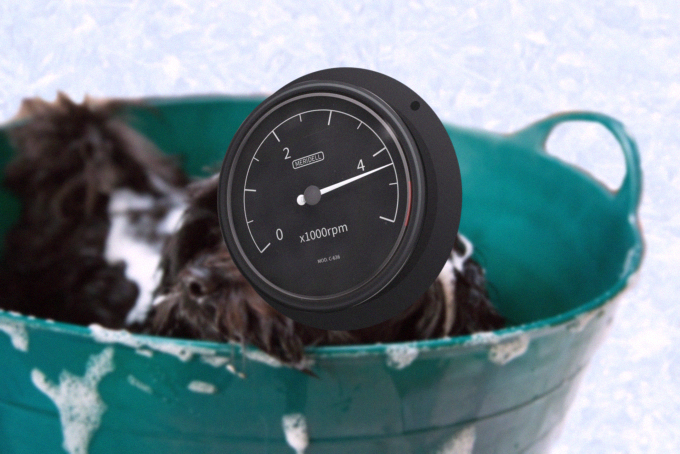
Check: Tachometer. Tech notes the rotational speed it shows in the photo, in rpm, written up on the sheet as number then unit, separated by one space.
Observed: 4250 rpm
